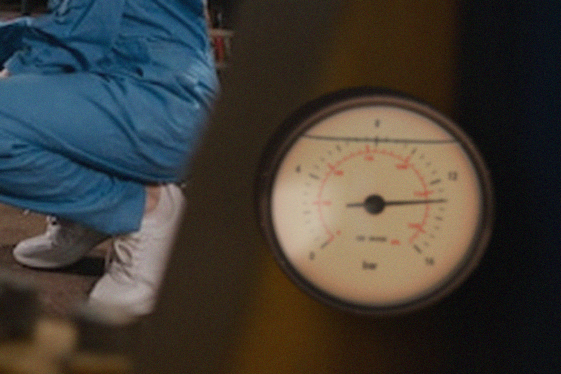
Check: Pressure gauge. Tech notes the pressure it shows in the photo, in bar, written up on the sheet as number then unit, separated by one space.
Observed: 13 bar
